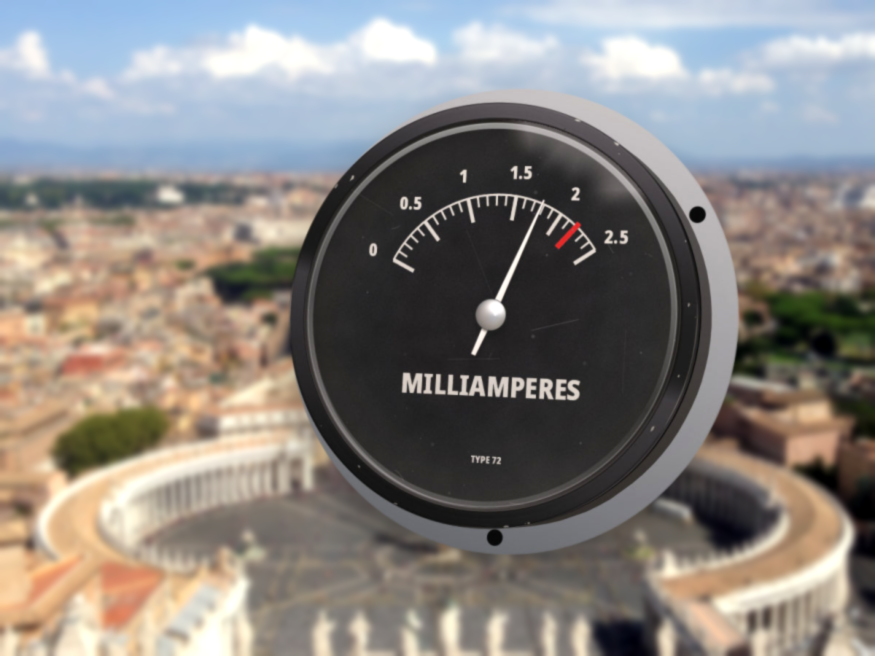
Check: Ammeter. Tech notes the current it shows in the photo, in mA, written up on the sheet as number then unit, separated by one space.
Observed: 1.8 mA
